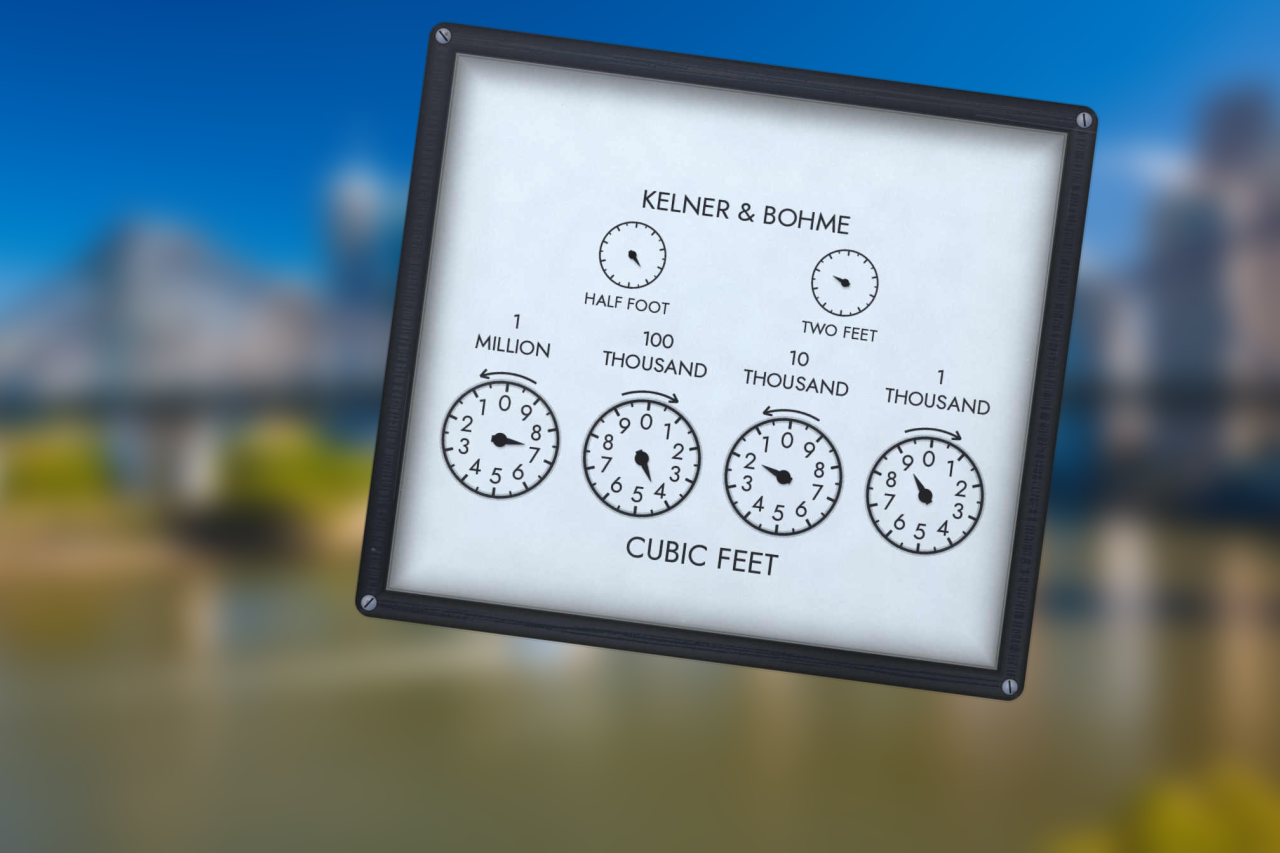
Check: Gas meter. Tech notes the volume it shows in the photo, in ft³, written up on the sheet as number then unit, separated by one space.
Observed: 741900 ft³
